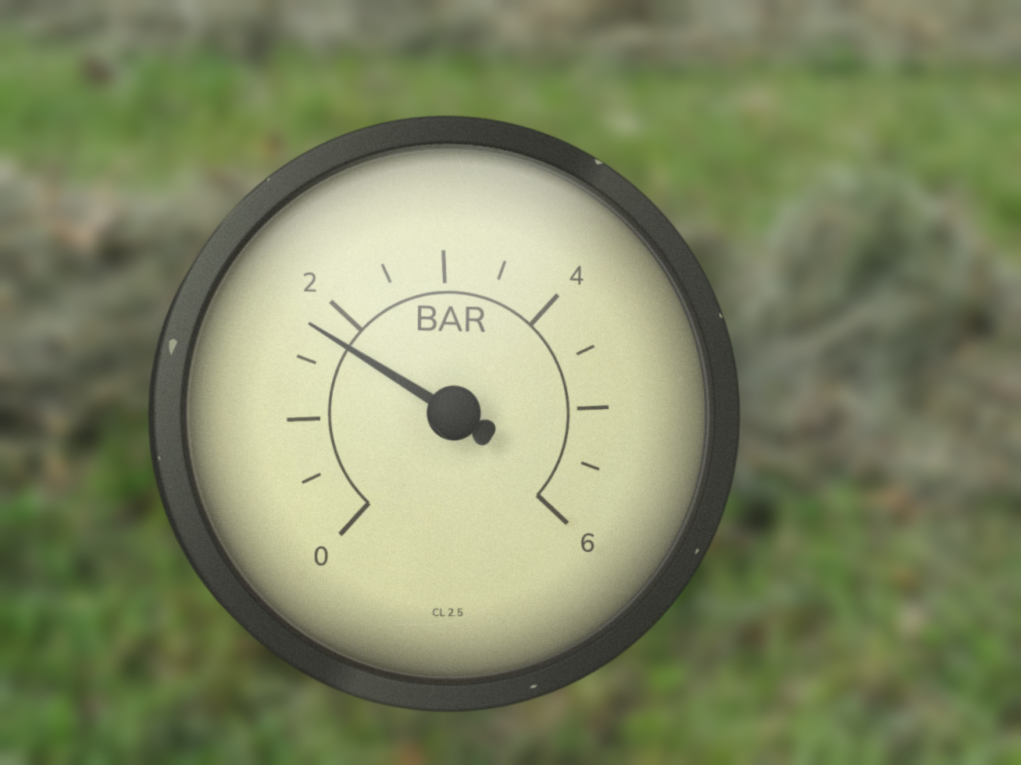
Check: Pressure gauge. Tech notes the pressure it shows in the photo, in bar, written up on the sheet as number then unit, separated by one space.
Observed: 1.75 bar
